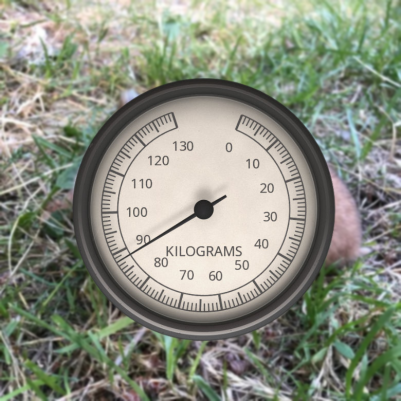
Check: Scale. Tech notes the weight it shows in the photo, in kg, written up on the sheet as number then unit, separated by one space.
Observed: 88 kg
